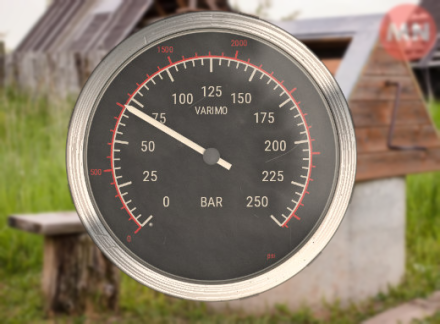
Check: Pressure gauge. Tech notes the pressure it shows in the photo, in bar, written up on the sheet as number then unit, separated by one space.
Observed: 70 bar
